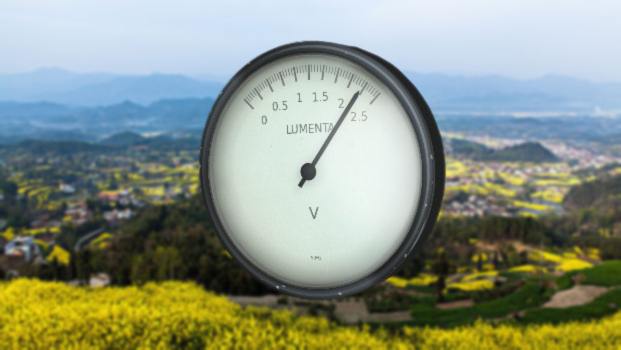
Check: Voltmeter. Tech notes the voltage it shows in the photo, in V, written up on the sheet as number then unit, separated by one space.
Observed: 2.25 V
